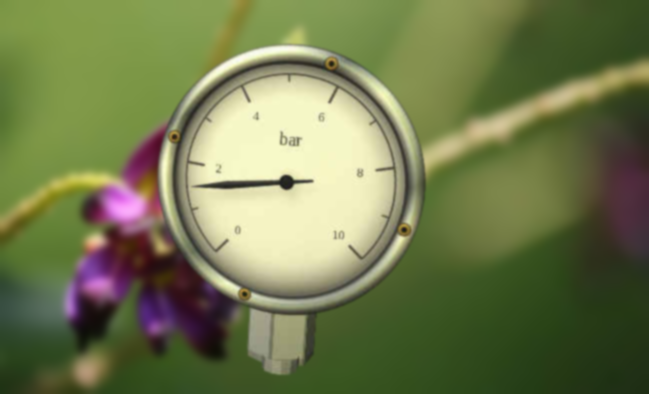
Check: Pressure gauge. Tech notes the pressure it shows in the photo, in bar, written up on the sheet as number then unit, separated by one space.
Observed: 1.5 bar
